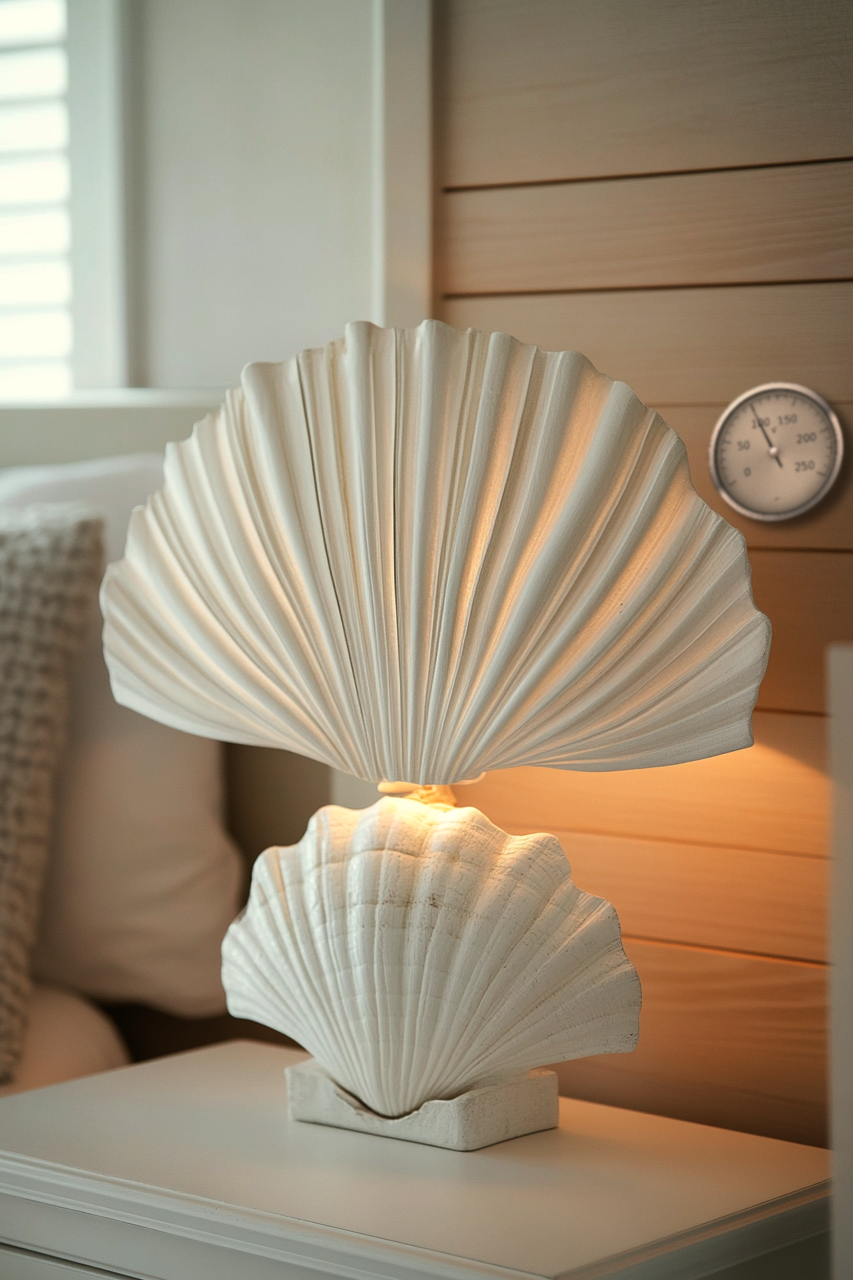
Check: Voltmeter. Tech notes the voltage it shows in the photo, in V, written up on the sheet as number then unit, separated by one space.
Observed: 100 V
